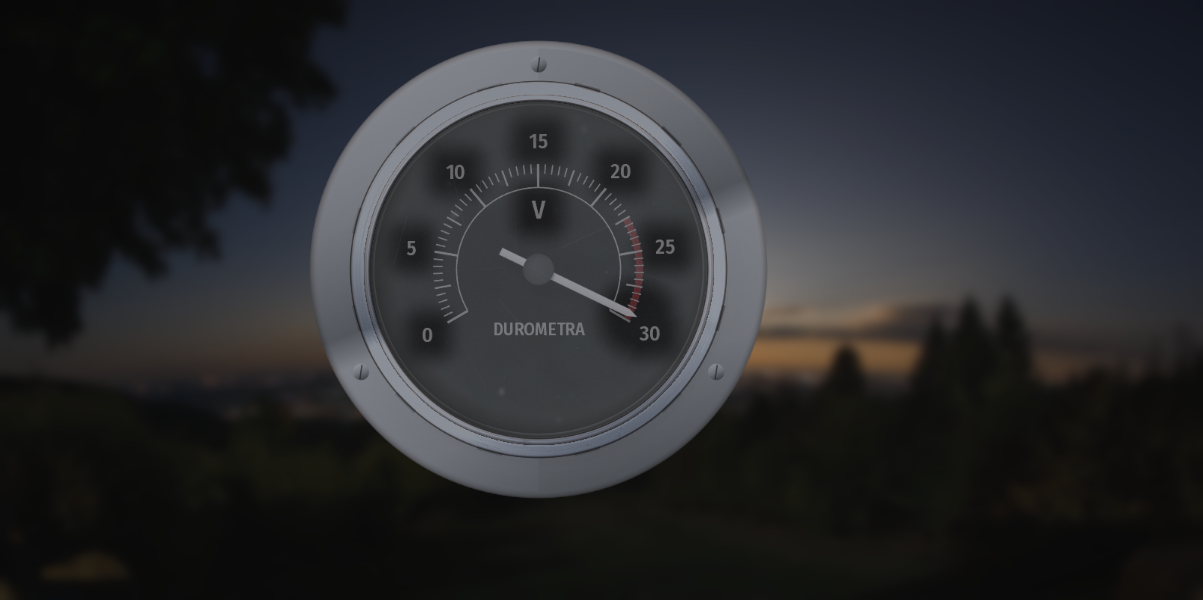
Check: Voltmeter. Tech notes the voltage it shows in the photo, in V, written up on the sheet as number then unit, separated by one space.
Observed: 29.5 V
